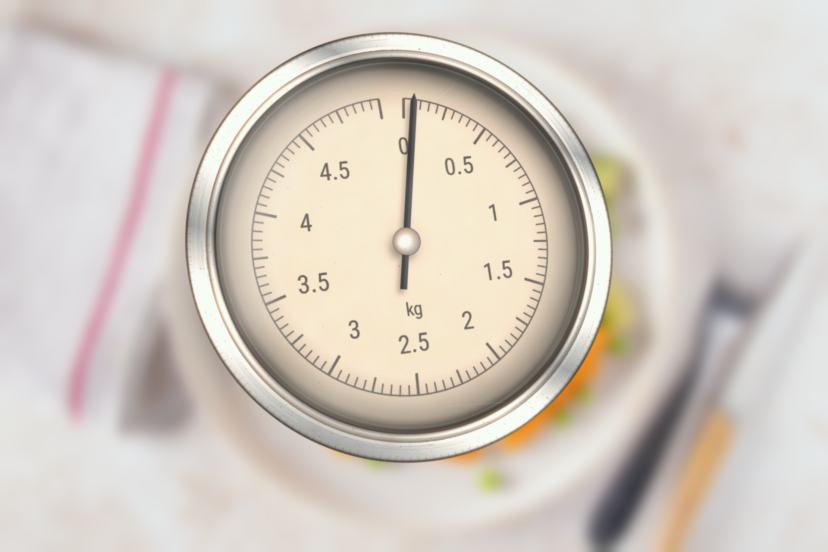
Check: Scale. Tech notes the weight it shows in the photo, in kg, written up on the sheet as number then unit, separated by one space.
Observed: 0.05 kg
